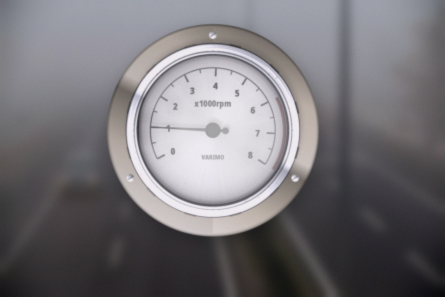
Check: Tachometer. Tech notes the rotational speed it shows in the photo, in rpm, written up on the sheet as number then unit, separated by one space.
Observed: 1000 rpm
